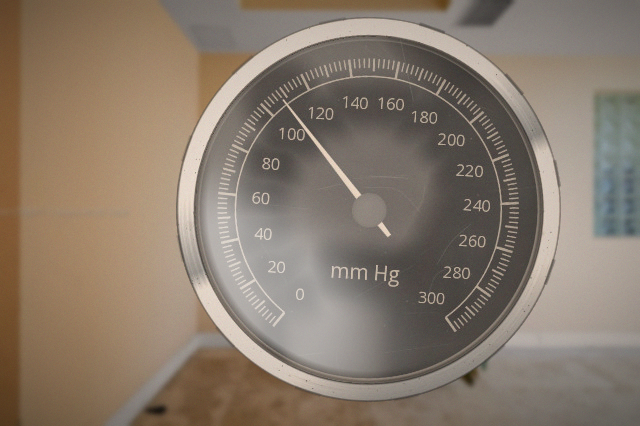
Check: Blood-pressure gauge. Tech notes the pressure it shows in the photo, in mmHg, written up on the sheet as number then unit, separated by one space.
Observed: 108 mmHg
